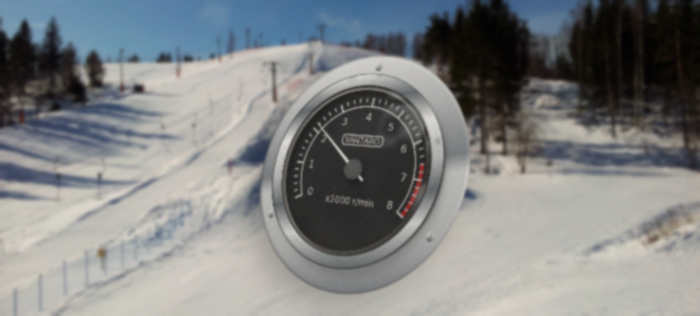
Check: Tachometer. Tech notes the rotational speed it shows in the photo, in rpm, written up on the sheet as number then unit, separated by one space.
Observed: 2200 rpm
